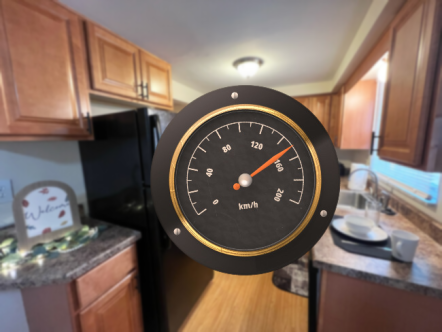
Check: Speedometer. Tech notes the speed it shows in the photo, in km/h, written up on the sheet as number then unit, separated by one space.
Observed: 150 km/h
